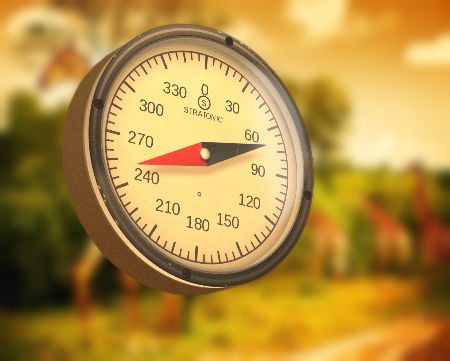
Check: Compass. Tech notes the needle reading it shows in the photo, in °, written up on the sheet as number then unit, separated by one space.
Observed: 250 °
